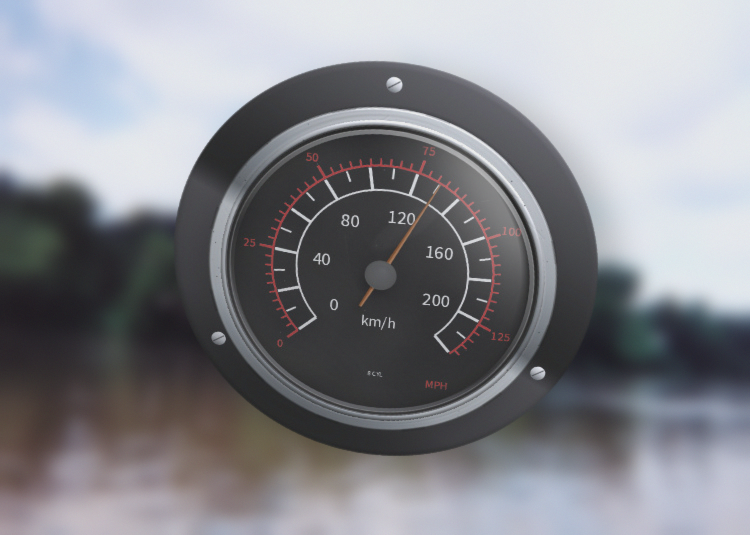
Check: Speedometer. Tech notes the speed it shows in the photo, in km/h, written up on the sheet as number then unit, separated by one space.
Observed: 130 km/h
